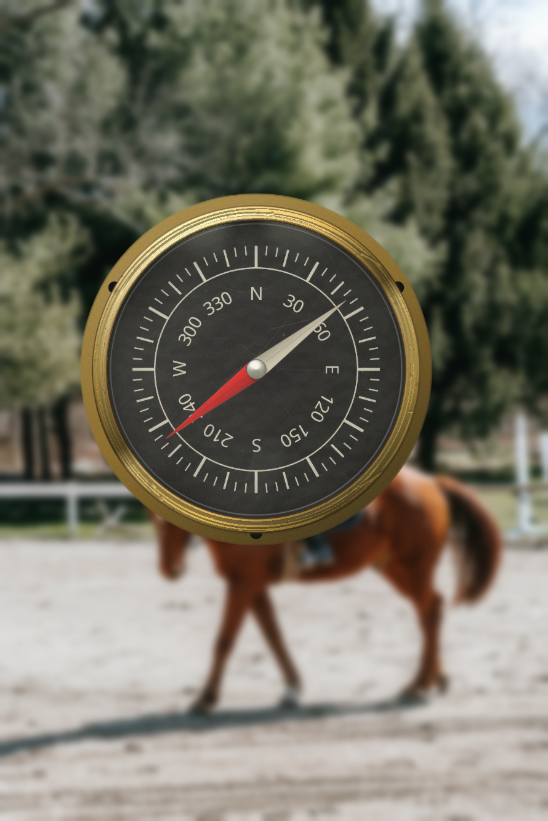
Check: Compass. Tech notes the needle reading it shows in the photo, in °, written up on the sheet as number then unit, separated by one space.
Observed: 232.5 °
